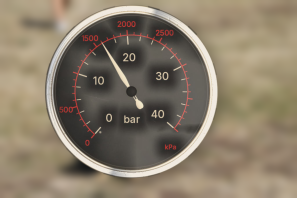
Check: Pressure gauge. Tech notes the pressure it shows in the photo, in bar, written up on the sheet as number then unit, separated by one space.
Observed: 16 bar
